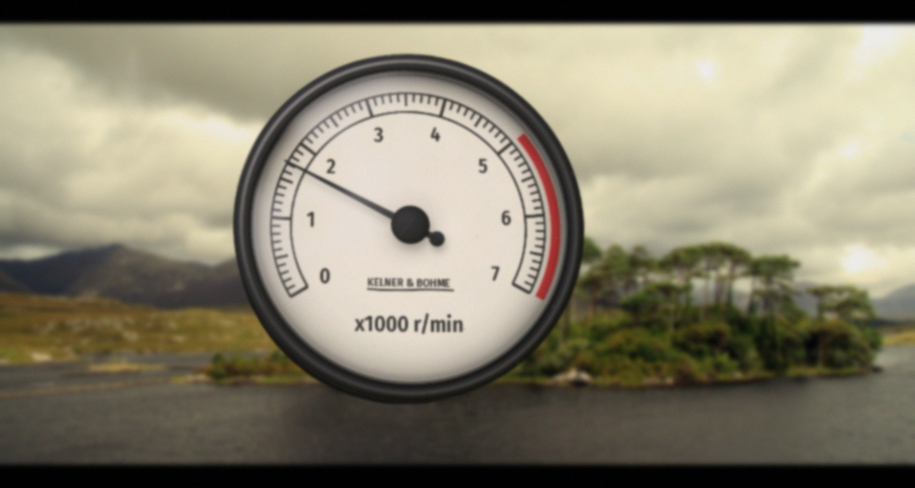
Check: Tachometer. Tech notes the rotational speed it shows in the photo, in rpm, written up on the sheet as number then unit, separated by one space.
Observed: 1700 rpm
